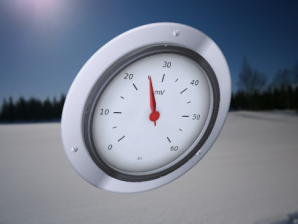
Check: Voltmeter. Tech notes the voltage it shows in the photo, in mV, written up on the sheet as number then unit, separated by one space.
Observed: 25 mV
